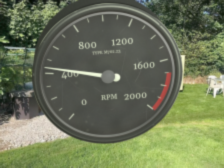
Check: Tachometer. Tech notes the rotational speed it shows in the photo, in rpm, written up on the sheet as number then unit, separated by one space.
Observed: 450 rpm
